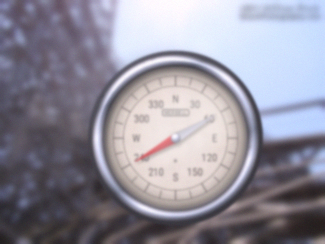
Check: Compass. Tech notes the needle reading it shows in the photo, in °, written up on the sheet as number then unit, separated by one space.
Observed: 240 °
